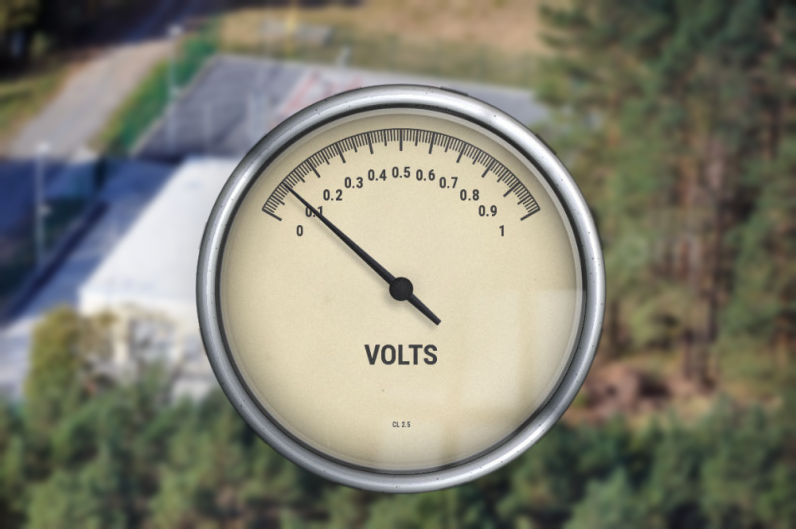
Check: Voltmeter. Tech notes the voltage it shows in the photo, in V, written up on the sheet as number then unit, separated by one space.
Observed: 0.1 V
